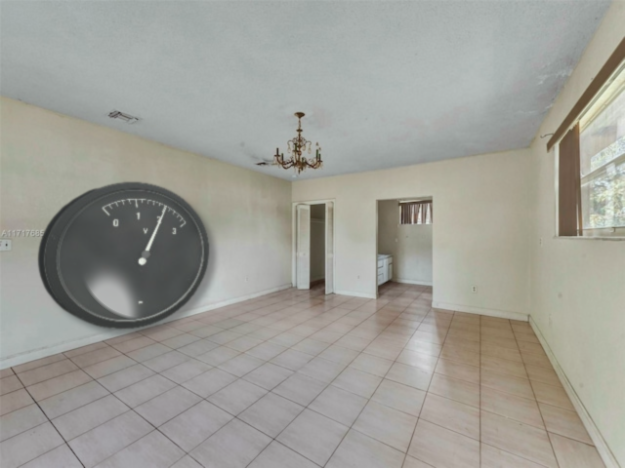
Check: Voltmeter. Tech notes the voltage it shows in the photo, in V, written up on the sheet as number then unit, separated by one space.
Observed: 2 V
